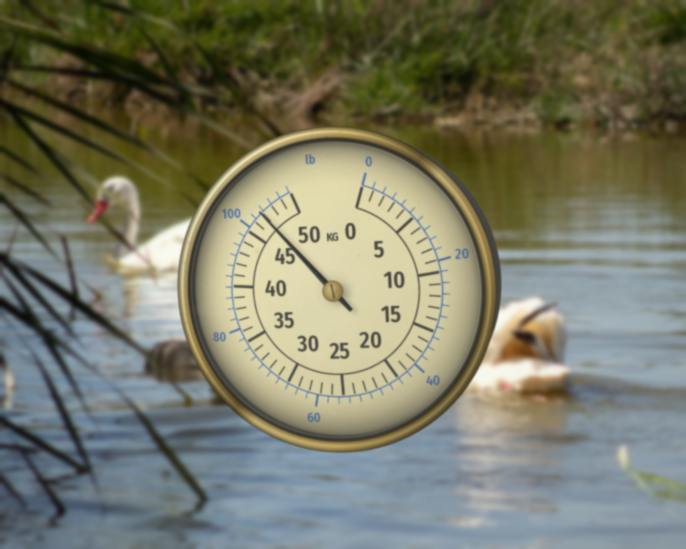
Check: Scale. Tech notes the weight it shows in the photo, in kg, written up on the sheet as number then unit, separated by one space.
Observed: 47 kg
